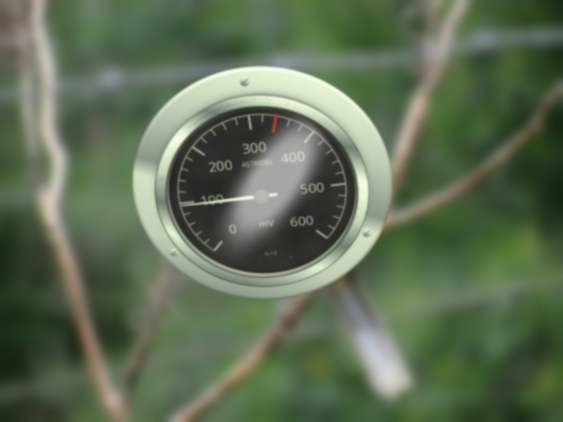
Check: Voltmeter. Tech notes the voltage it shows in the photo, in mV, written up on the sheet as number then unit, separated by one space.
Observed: 100 mV
